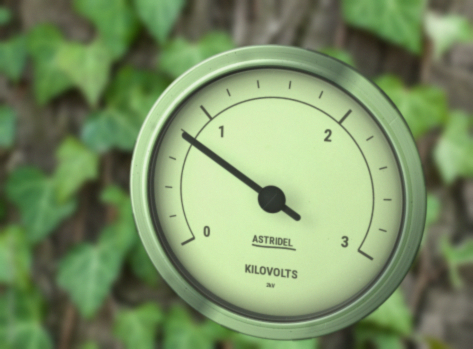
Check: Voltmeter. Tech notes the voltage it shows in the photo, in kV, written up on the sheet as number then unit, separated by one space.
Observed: 0.8 kV
